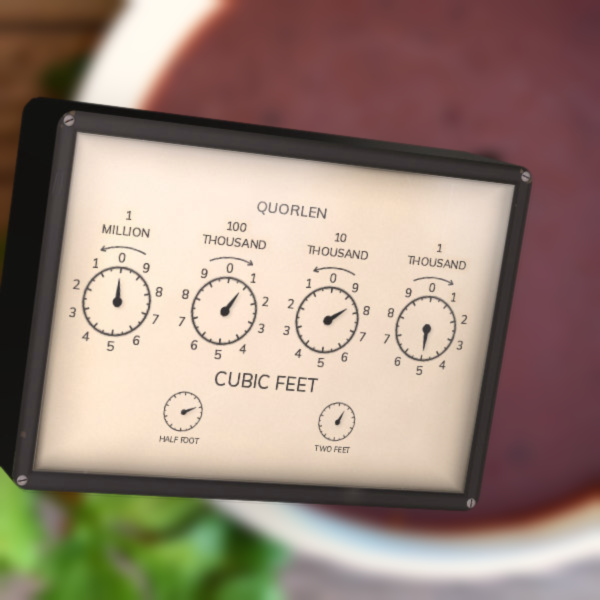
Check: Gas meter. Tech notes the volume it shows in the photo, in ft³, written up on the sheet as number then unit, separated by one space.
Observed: 8500 ft³
